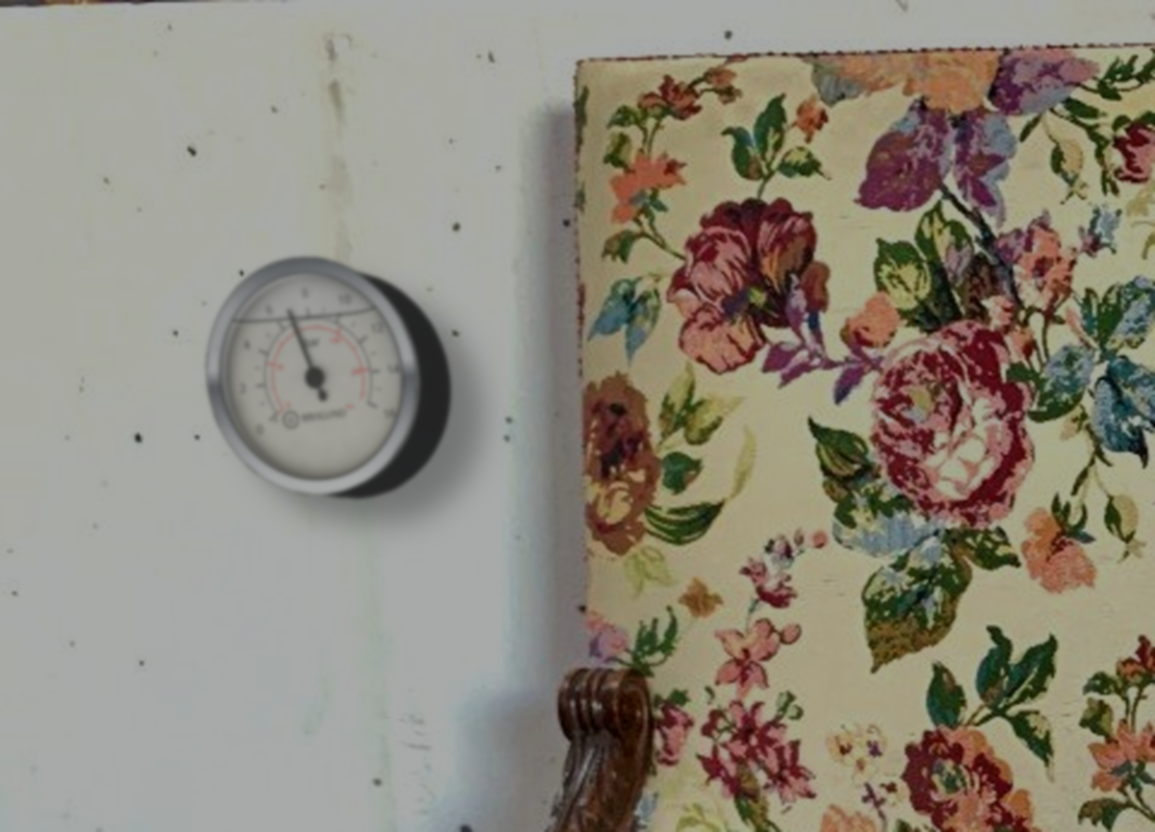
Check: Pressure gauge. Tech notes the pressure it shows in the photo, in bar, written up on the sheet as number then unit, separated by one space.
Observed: 7 bar
